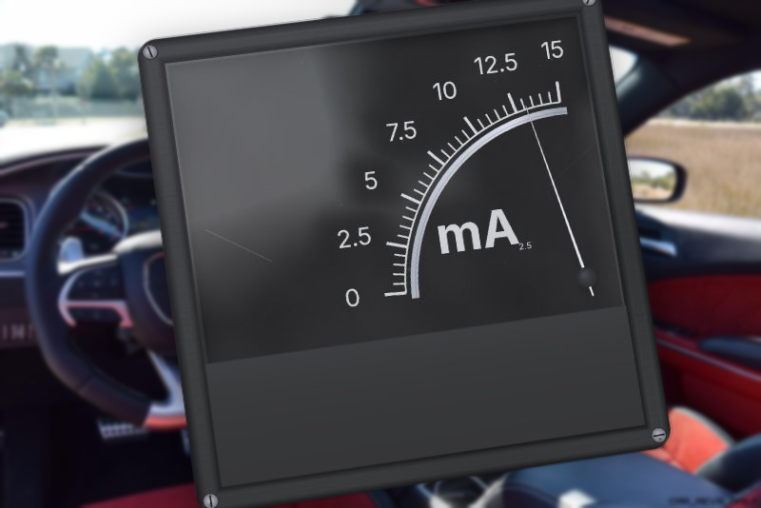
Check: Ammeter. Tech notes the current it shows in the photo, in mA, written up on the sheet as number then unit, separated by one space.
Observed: 13 mA
